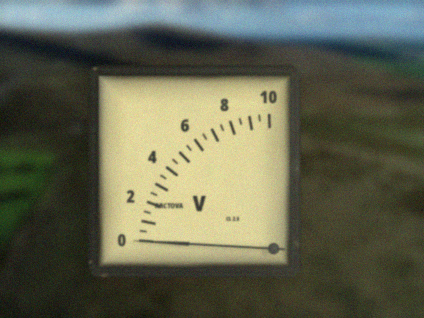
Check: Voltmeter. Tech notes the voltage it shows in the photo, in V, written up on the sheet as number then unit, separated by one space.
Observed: 0 V
